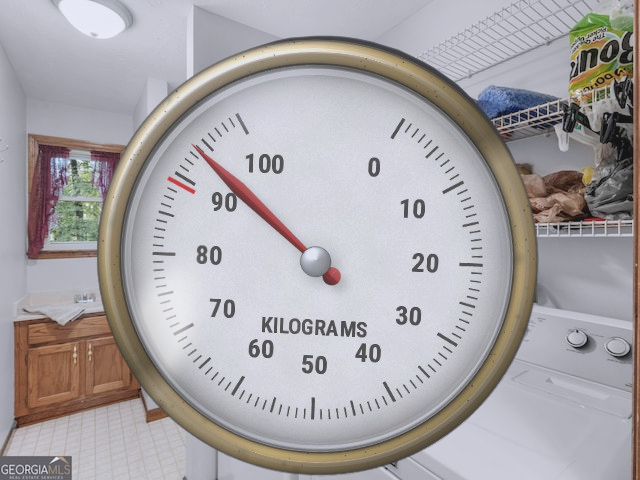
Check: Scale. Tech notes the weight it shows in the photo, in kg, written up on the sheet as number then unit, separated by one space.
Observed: 94 kg
